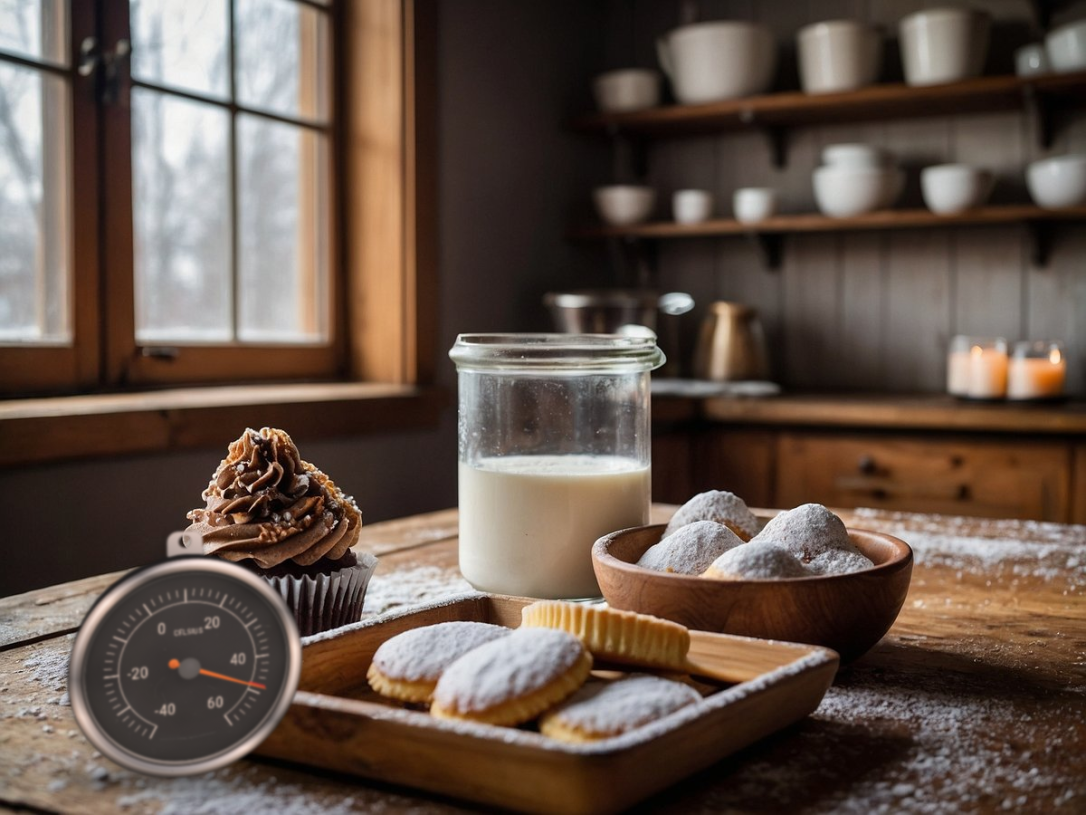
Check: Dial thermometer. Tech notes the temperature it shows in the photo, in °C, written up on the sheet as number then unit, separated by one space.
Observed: 48 °C
